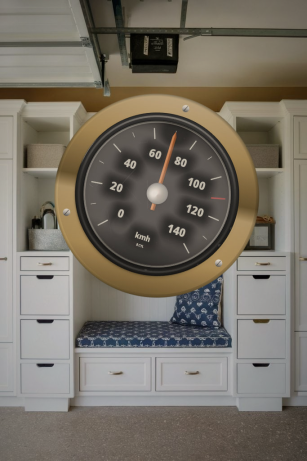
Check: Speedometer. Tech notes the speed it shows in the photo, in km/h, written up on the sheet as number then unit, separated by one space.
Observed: 70 km/h
